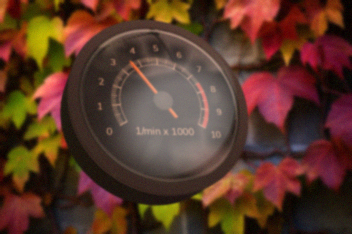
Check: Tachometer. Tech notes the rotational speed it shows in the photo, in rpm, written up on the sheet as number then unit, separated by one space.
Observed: 3500 rpm
